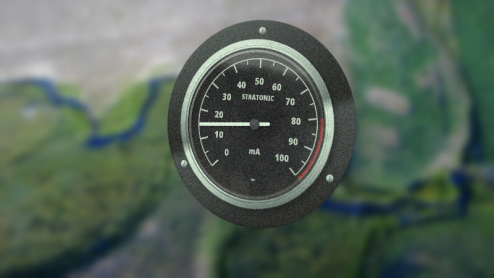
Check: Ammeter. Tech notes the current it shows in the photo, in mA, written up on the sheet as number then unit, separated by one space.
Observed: 15 mA
